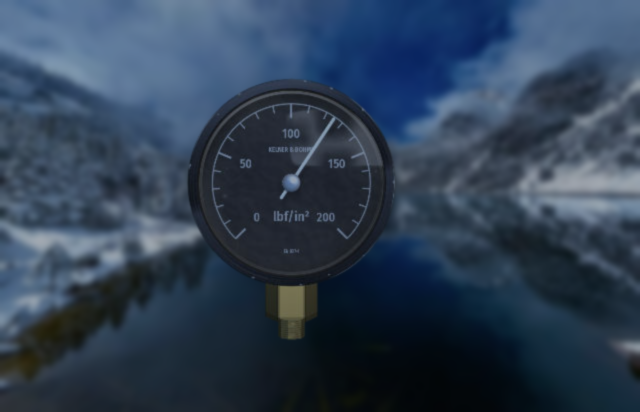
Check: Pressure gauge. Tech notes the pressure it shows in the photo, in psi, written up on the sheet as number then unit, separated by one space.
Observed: 125 psi
